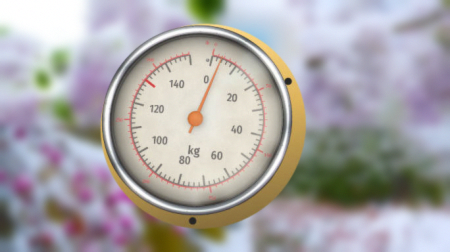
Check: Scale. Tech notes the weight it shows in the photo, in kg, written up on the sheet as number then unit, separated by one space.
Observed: 4 kg
